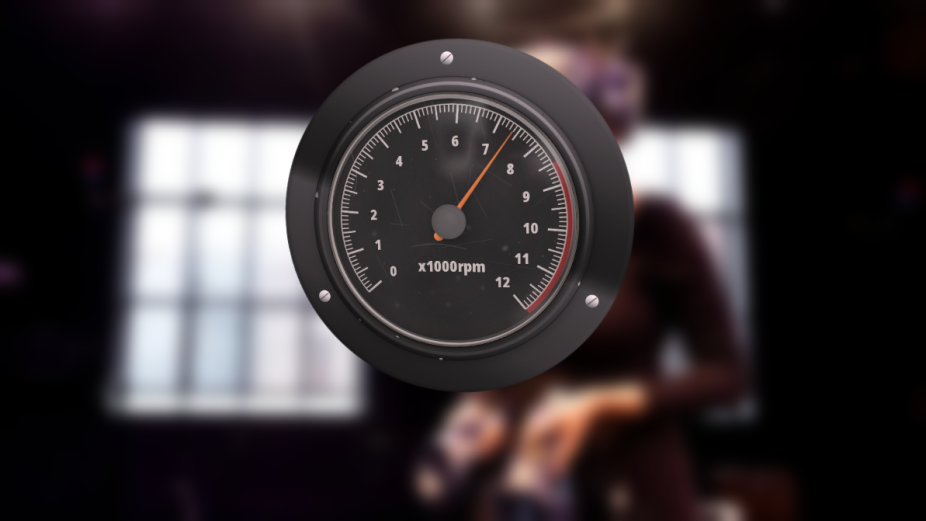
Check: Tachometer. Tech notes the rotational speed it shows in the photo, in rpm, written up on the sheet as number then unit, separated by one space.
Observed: 7400 rpm
